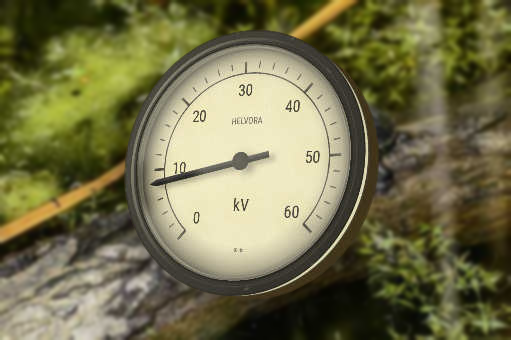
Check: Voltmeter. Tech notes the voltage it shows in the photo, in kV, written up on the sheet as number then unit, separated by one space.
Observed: 8 kV
